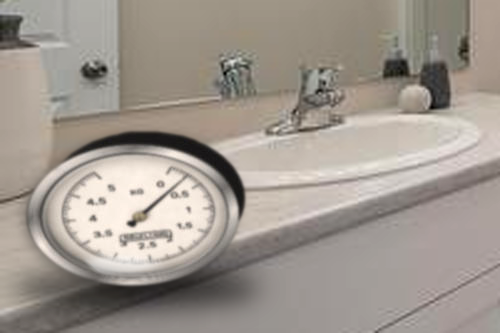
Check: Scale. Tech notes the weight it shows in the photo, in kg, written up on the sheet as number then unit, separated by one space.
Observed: 0.25 kg
